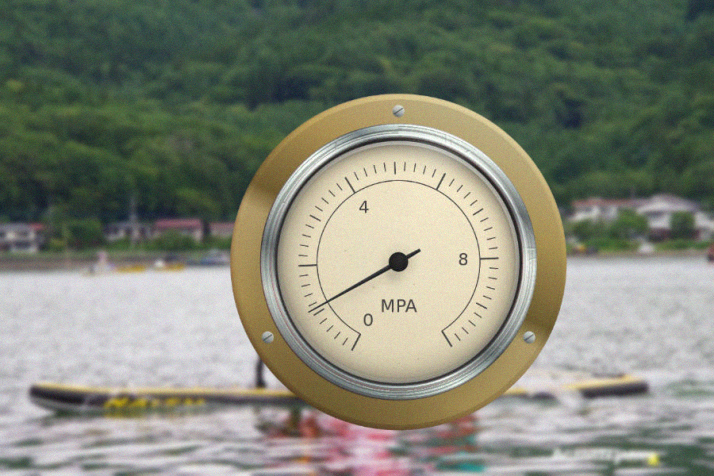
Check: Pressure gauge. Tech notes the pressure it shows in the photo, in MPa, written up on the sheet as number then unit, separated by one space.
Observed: 1.1 MPa
